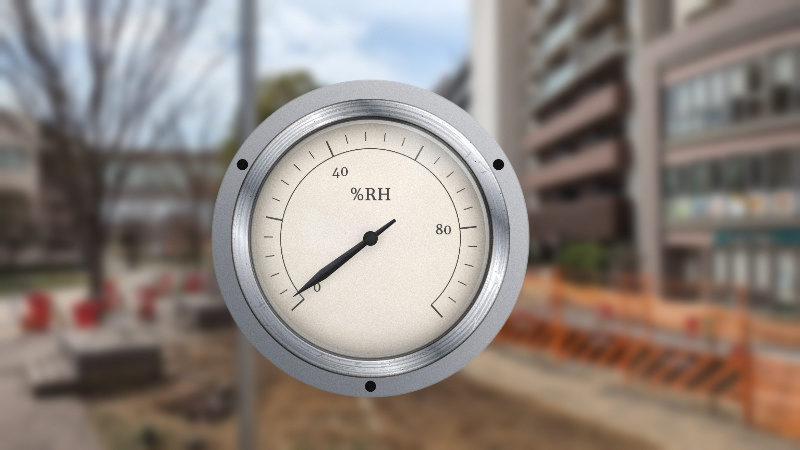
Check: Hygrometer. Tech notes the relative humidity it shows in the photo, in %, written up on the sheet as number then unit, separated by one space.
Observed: 2 %
